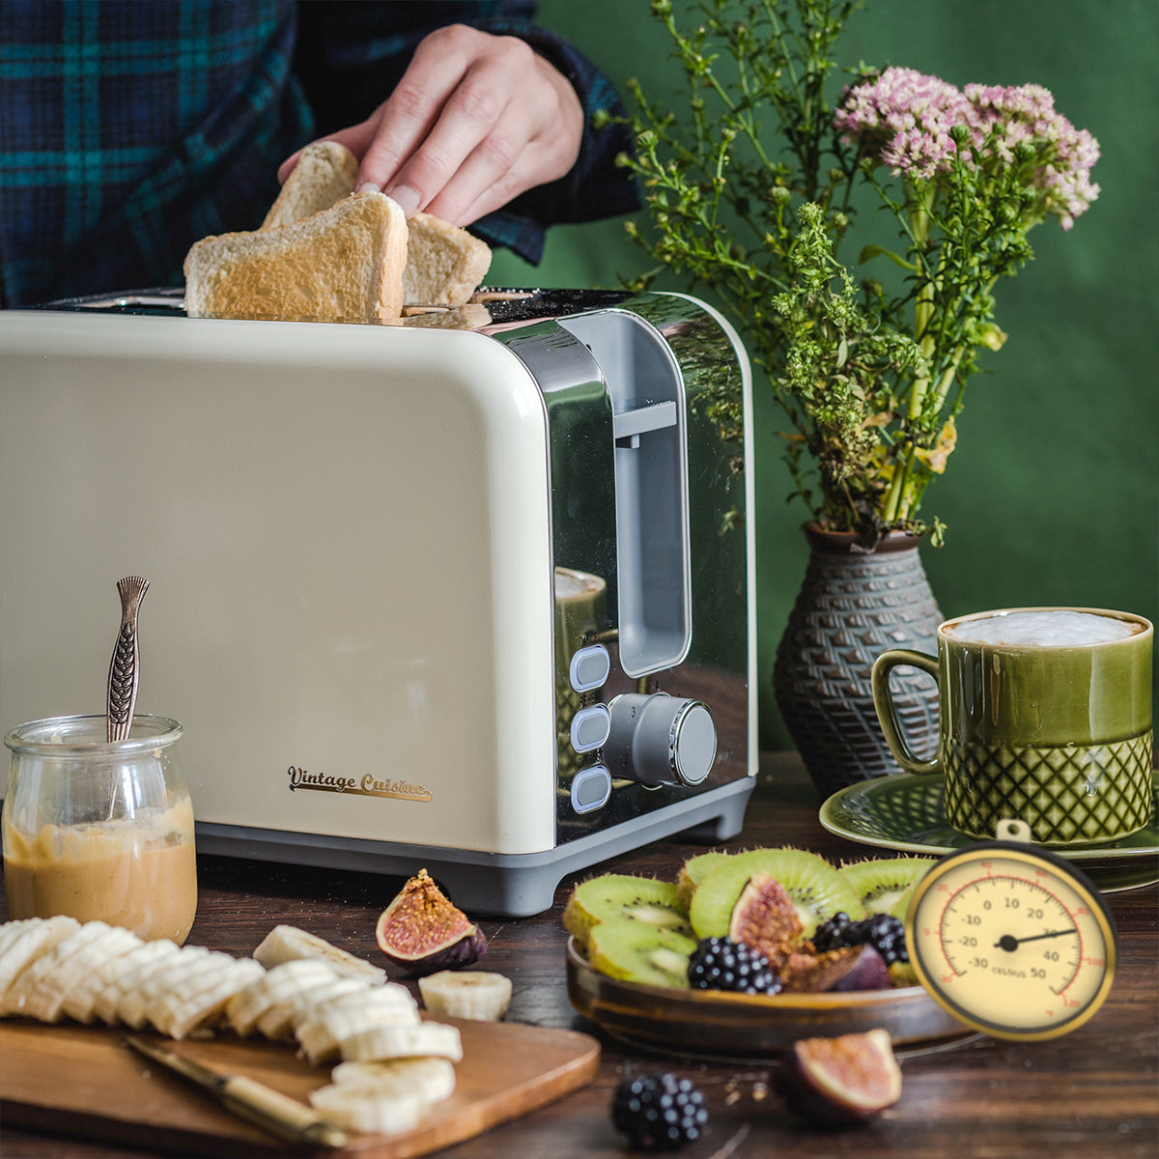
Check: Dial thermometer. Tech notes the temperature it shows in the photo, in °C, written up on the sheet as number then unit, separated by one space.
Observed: 30 °C
